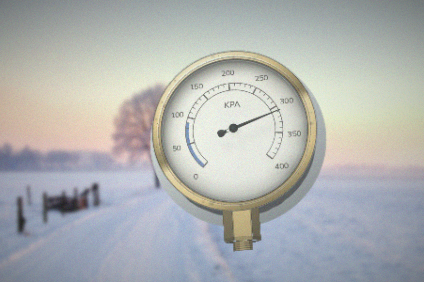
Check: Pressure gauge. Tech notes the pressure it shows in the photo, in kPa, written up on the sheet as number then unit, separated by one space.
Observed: 310 kPa
